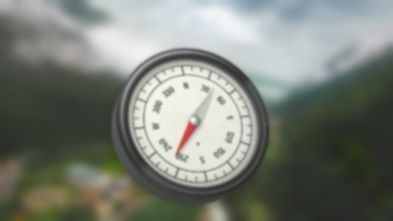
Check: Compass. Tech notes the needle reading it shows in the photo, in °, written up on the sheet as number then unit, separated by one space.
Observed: 220 °
